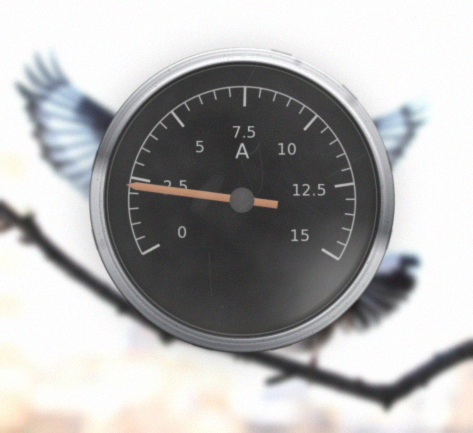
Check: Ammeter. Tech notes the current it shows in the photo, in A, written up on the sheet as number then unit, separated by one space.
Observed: 2.25 A
